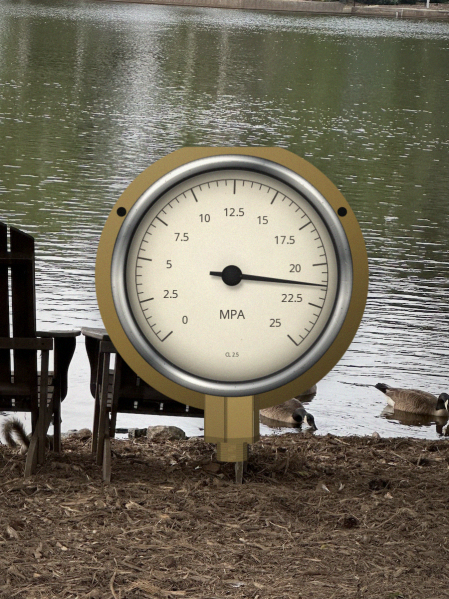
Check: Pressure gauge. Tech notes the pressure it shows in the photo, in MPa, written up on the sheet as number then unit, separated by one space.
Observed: 21.25 MPa
